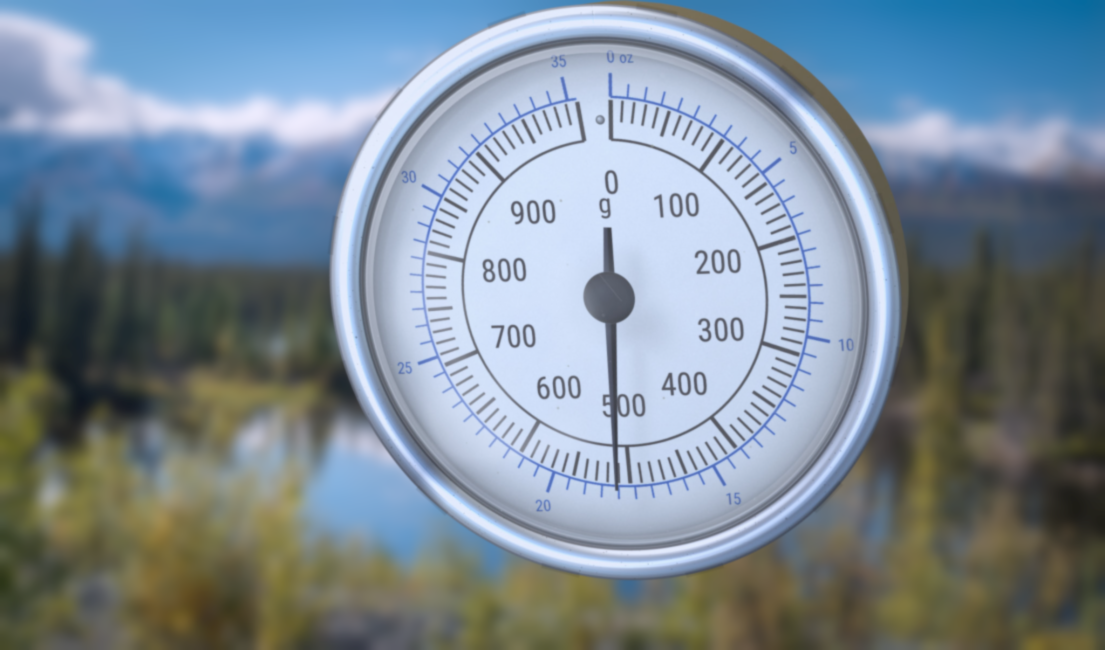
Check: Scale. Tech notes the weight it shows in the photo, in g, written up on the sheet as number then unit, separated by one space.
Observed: 510 g
